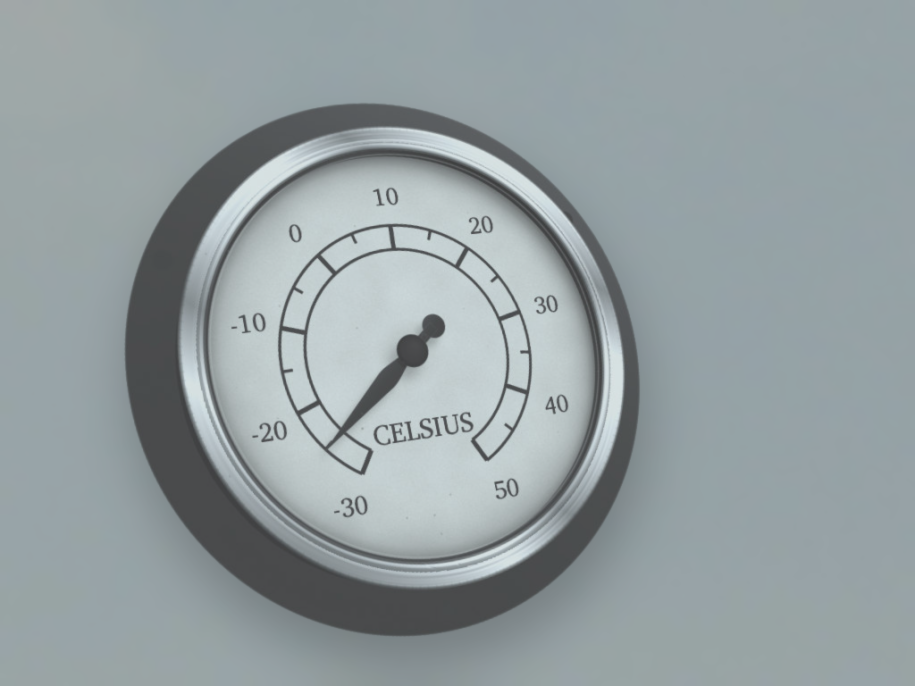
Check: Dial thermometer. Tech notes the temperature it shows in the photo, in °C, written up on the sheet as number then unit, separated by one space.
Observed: -25 °C
